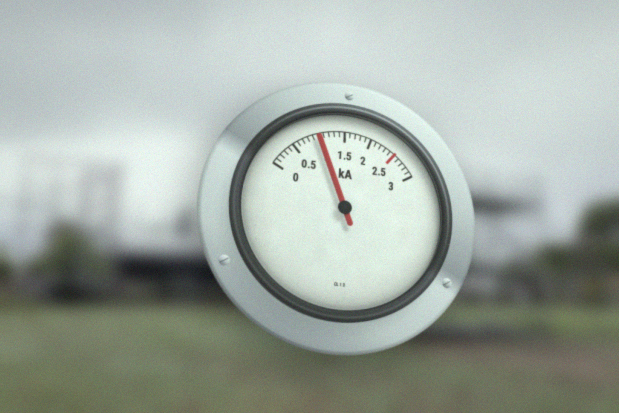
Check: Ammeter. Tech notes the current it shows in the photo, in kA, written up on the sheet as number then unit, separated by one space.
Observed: 1 kA
